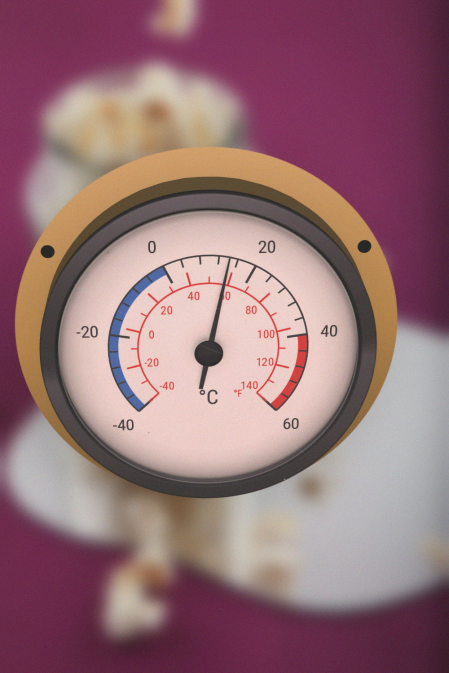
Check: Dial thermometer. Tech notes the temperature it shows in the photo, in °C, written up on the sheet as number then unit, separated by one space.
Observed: 14 °C
